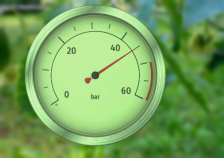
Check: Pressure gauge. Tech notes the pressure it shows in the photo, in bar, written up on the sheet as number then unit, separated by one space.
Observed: 45 bar
